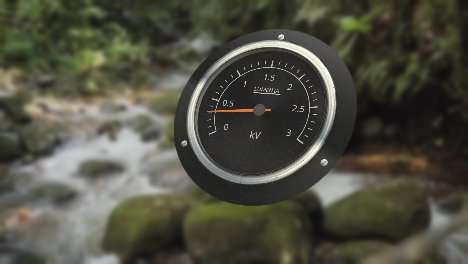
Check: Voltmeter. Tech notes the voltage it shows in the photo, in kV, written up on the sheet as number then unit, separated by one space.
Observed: 0.3 kV
